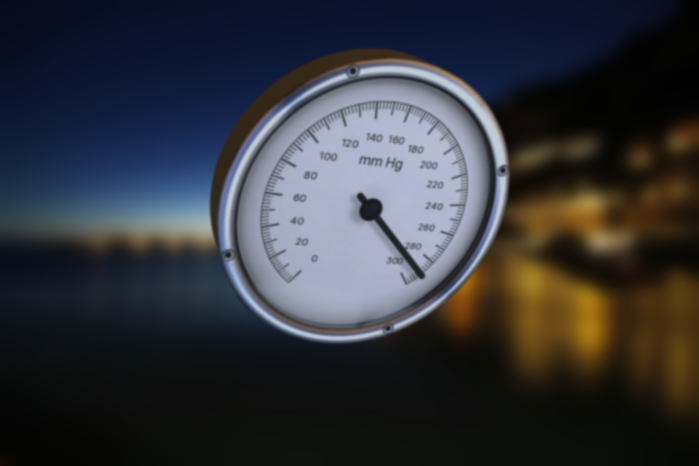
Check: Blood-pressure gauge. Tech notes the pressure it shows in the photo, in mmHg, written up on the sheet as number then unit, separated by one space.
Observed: 290 mmHg
